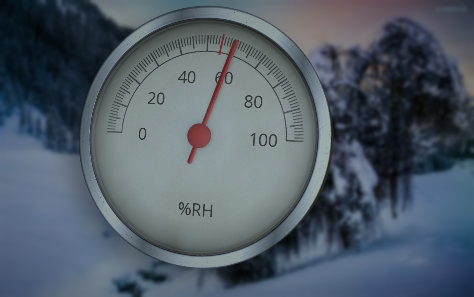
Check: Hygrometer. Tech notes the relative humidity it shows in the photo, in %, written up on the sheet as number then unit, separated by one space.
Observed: 60 %
